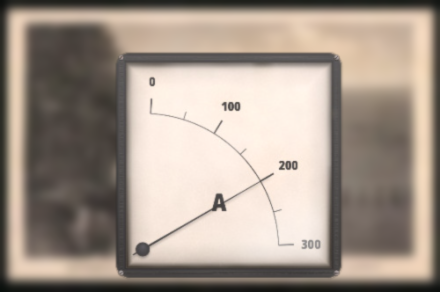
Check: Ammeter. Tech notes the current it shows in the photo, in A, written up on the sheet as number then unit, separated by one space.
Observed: 200 A
